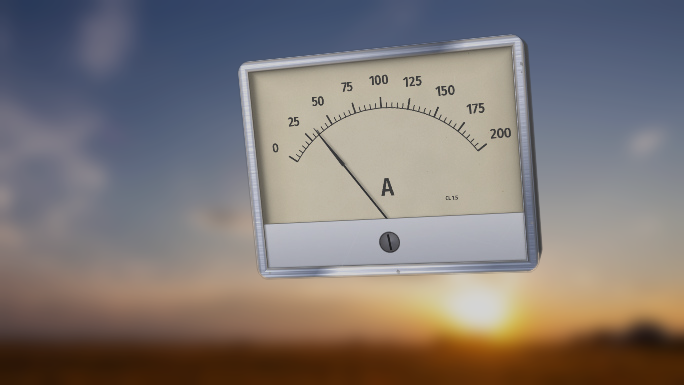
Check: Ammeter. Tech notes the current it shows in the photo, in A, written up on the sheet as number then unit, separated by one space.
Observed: 35 A
